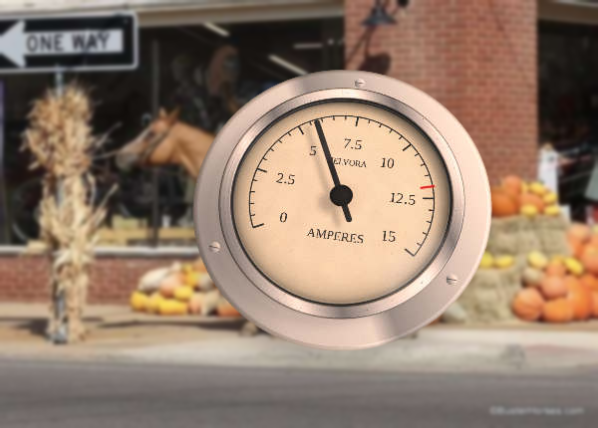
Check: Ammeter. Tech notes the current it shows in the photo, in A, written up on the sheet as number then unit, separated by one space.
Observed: 5.75 A
